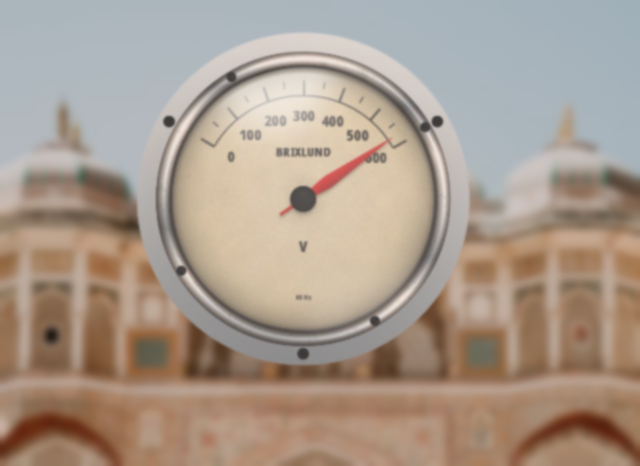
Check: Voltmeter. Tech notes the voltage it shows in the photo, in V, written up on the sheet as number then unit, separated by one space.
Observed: 575 V
